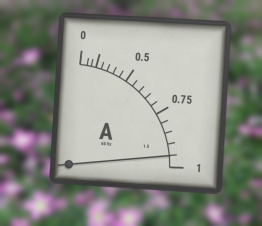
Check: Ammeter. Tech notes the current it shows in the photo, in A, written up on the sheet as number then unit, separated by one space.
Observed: 0.95 A
